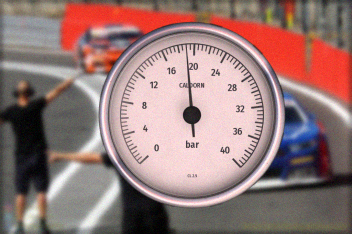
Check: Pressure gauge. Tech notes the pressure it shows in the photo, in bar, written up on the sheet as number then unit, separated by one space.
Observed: 19 bar
